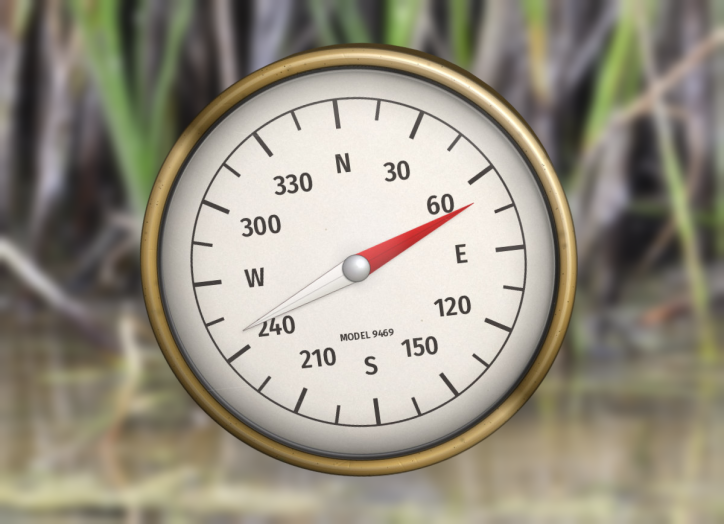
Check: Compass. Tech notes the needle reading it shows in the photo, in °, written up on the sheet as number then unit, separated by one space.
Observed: 67.5 °
